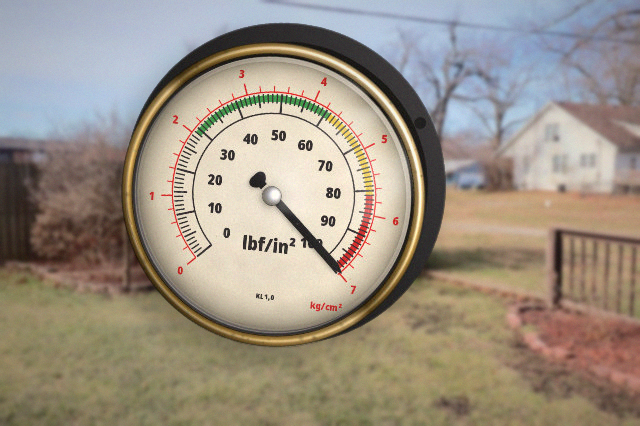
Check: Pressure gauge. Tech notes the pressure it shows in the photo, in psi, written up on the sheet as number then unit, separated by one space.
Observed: 99 psi
